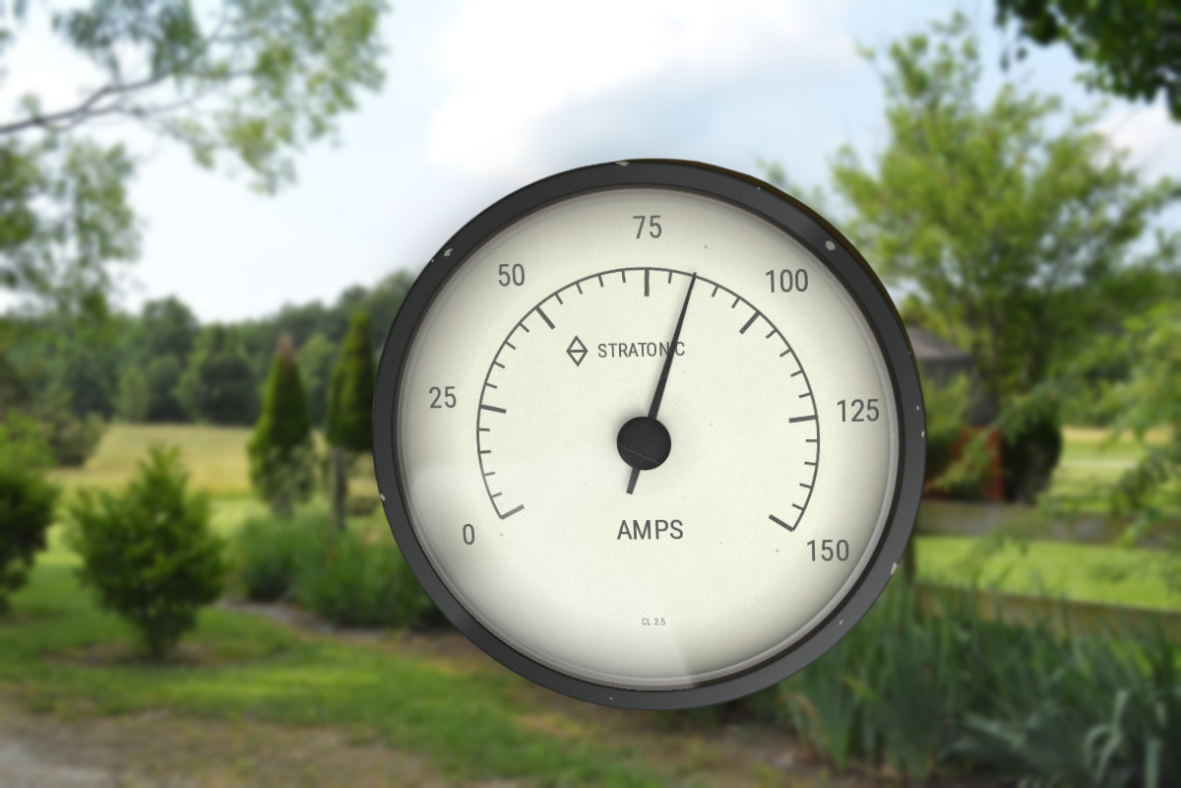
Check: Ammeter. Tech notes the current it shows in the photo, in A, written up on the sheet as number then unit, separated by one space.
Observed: 85 A
